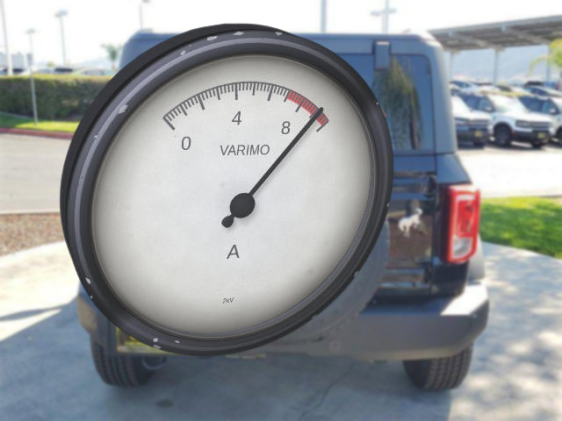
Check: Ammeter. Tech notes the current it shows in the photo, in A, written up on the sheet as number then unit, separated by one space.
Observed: 9 A
